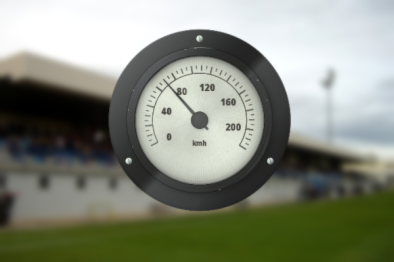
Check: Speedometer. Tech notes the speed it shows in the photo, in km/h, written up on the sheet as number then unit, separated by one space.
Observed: 70 km/h
